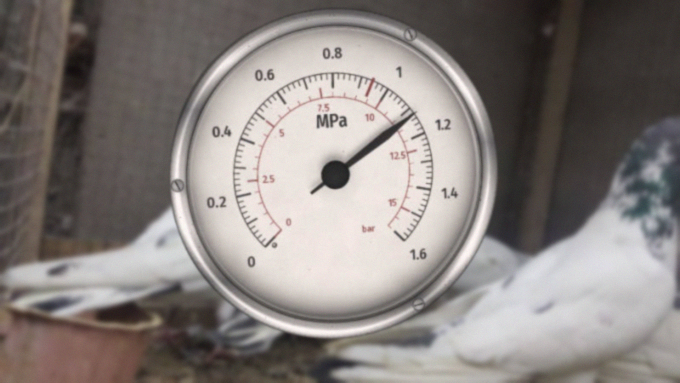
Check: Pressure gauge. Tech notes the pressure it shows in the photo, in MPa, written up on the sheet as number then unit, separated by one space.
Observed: 1.12 MPa
